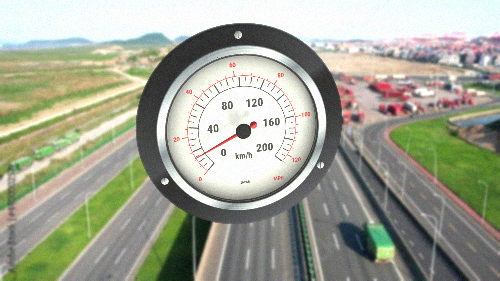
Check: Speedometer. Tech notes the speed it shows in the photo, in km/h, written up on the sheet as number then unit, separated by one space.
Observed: 15 km/h
